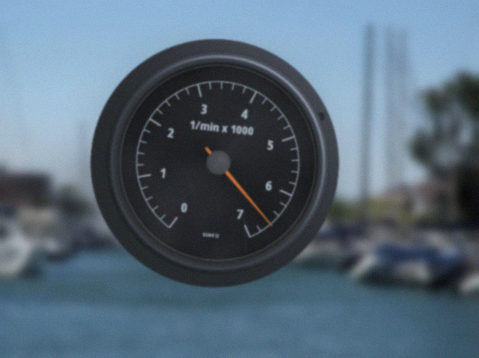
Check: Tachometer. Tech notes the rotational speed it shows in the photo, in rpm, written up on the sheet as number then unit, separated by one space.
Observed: 6600 rpm
